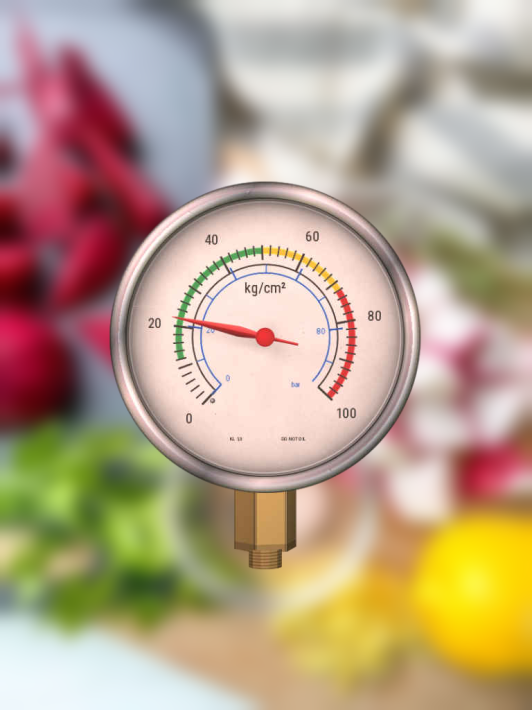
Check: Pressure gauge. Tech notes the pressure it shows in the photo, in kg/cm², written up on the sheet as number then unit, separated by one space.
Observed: 22 kg/cm²
